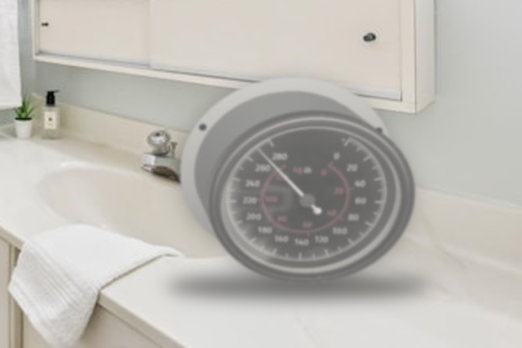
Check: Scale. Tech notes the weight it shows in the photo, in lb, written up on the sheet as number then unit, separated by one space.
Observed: 270 lb
